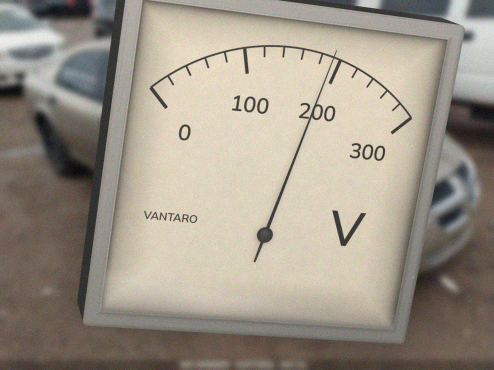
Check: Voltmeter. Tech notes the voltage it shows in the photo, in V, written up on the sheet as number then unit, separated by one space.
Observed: 190 V
